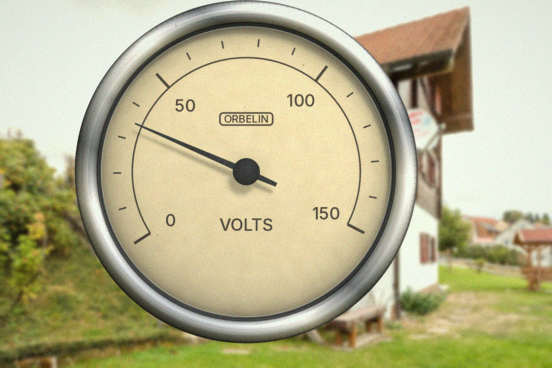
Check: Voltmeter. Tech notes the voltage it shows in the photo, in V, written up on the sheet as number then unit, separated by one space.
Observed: 35 V
